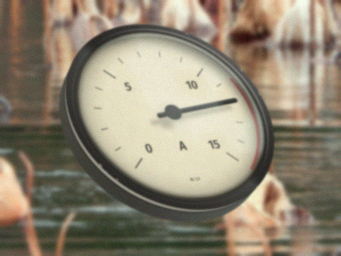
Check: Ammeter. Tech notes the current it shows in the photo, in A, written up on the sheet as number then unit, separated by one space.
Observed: 12 A
